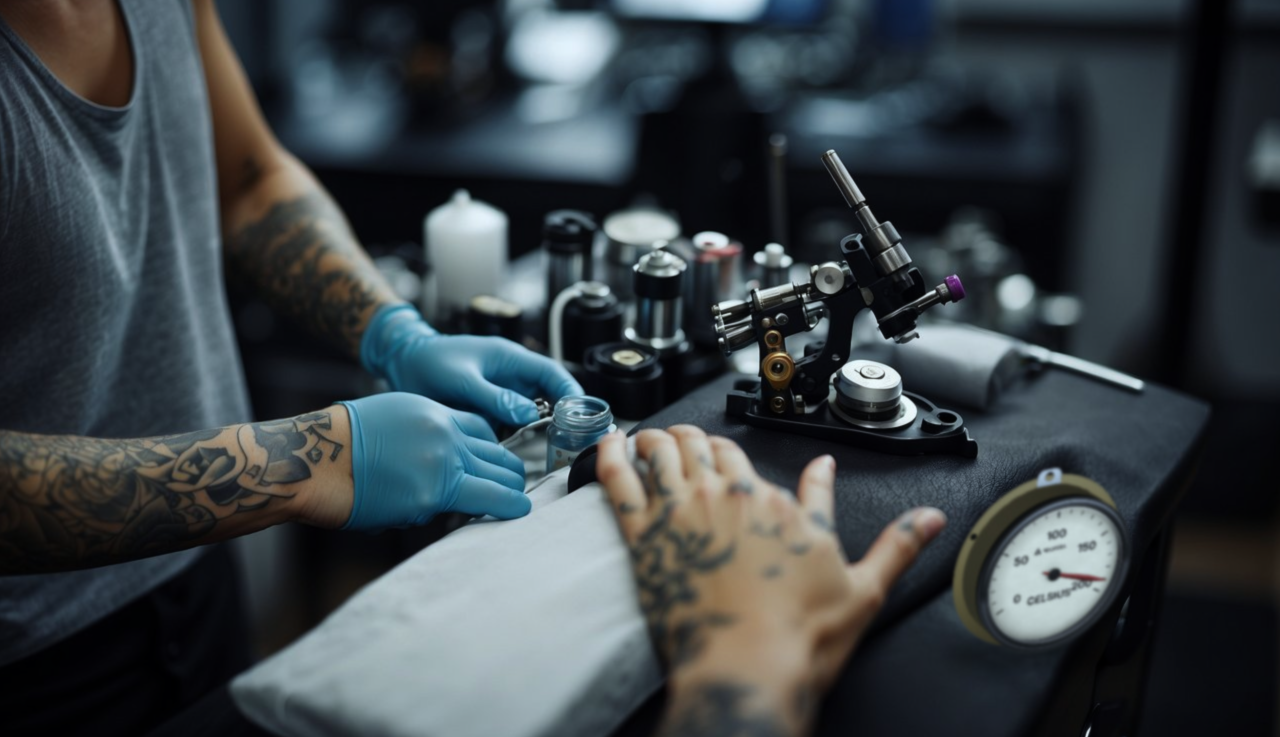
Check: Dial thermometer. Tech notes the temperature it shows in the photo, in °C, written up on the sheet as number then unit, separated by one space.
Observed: 190 °C
